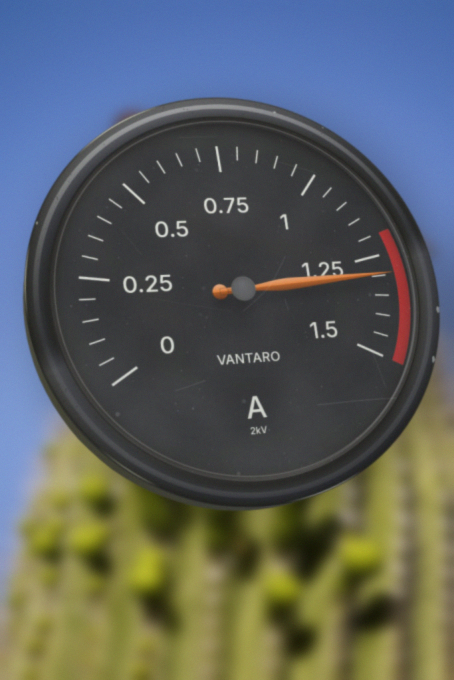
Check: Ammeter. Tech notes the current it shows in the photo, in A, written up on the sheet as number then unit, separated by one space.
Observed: 1.3 A
